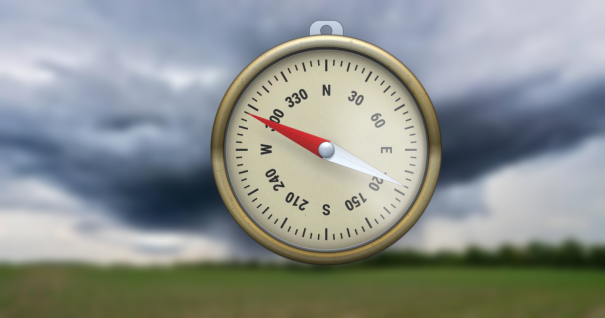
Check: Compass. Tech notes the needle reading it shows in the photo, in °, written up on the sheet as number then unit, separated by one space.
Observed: 295 °
